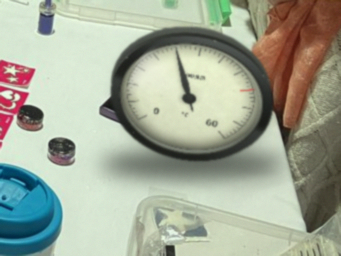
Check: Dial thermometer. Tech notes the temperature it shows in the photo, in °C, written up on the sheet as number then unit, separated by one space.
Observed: 25 °C
